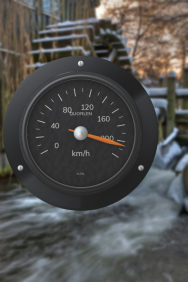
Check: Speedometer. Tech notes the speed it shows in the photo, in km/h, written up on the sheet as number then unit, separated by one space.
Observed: 205 km/h
